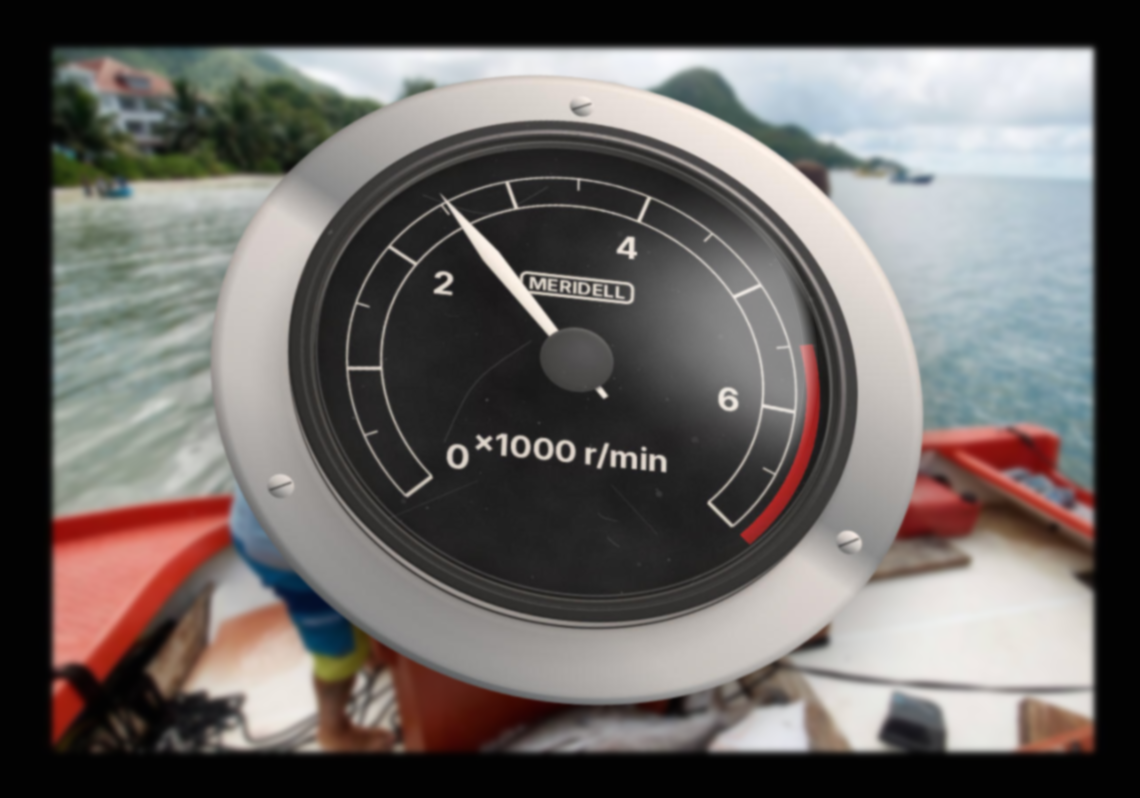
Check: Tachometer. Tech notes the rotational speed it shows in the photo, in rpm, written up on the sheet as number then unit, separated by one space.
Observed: 2500 rpm
